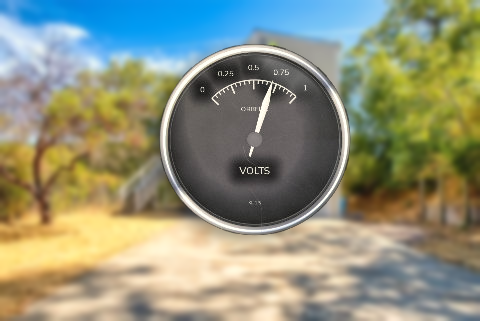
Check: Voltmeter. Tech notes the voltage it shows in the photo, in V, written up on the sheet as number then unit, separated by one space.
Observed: 0.7 V
